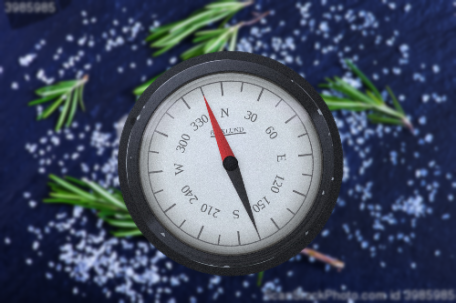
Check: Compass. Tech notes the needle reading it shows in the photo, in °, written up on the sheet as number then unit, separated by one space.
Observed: 345 °
